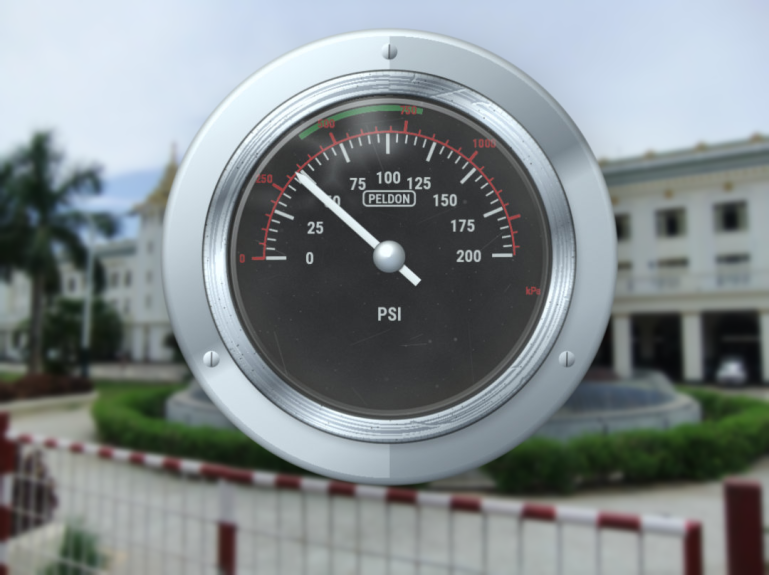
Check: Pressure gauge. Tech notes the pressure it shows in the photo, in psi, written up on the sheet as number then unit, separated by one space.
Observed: 47.5 psi
